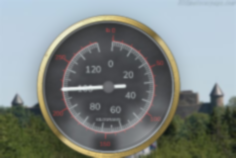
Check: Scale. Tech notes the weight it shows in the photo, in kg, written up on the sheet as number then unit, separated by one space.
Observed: 100 kg
